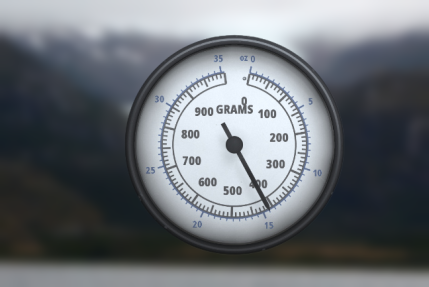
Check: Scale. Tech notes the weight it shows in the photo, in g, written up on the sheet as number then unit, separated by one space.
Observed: 410 g
